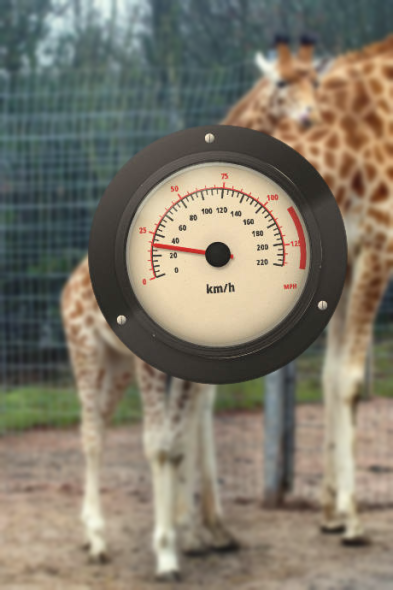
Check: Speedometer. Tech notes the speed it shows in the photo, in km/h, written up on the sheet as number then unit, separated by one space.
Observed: 30 km/h
